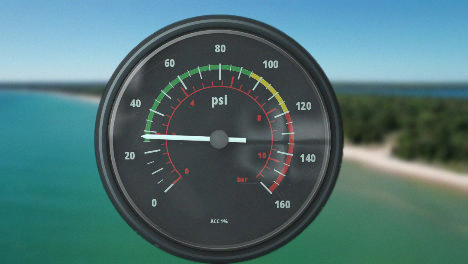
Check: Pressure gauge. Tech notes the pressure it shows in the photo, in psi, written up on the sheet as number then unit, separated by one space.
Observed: 27.5 psi
